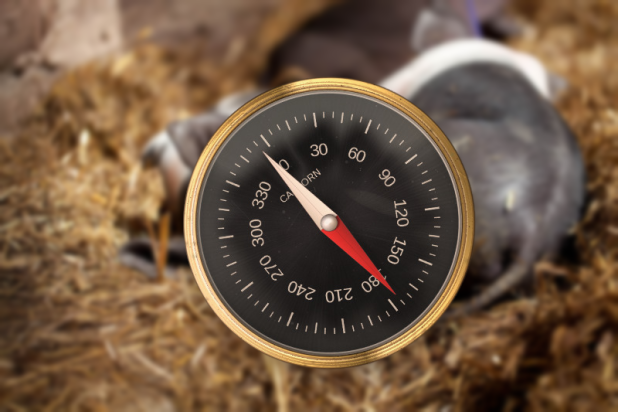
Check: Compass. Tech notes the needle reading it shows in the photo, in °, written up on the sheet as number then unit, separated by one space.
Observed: 175 °
